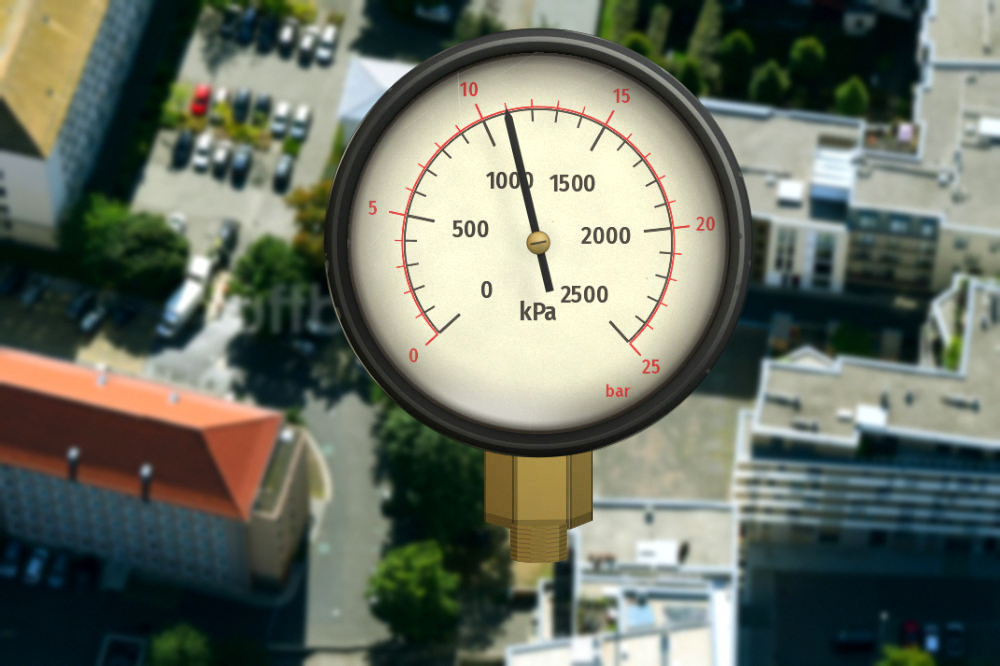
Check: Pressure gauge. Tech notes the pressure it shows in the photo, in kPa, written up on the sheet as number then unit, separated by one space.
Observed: 1100 kPa
